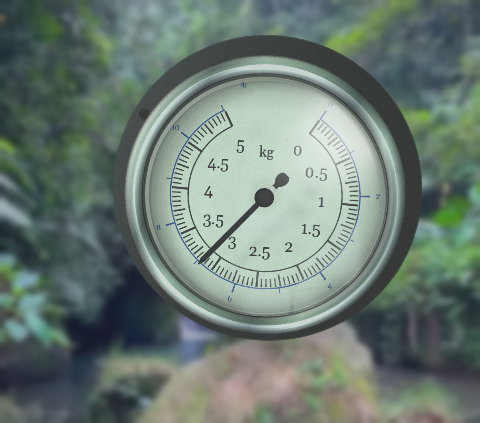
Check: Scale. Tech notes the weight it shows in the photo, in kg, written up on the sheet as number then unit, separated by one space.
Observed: 3.15 kg
